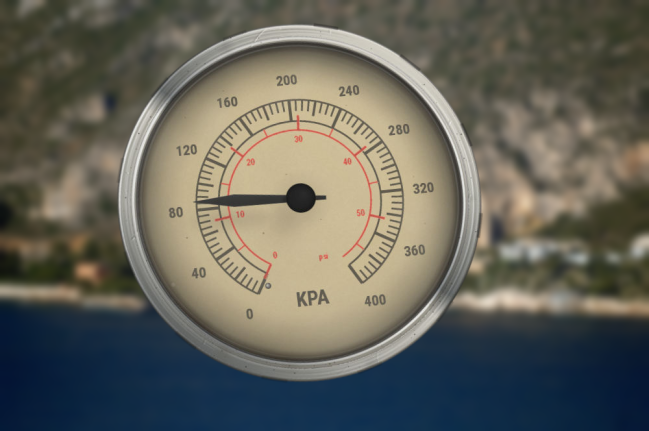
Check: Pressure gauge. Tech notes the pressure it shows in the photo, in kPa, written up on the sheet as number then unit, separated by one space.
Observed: 85 kPa
